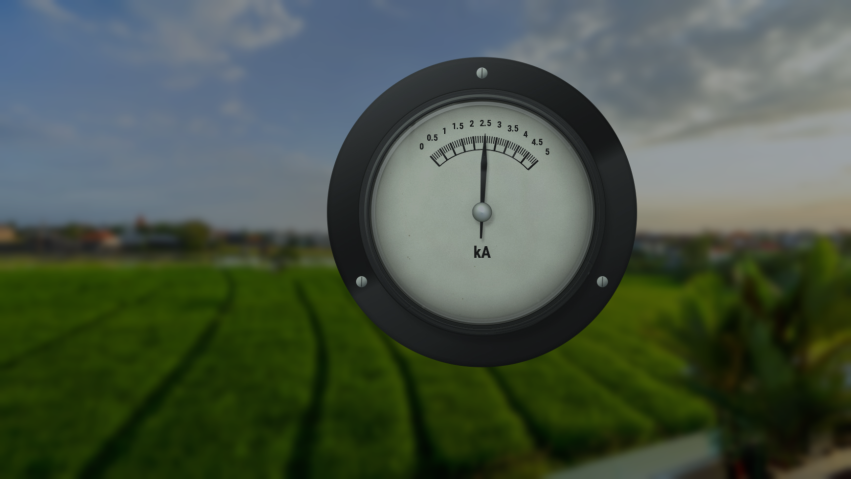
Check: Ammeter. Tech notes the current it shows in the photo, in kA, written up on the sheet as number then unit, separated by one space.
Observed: 2.5 kA
